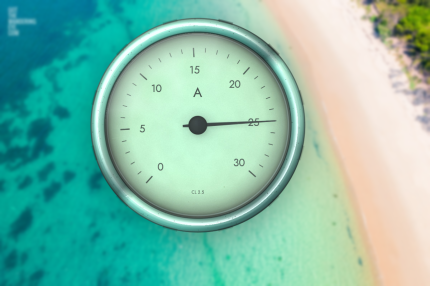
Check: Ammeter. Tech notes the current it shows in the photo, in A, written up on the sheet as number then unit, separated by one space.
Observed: 25 A
